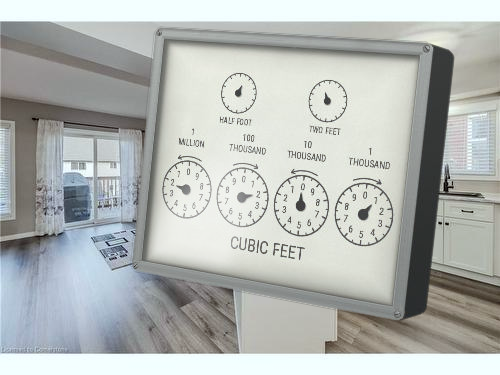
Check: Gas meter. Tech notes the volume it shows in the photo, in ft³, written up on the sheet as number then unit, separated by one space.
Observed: 220100 ft³
